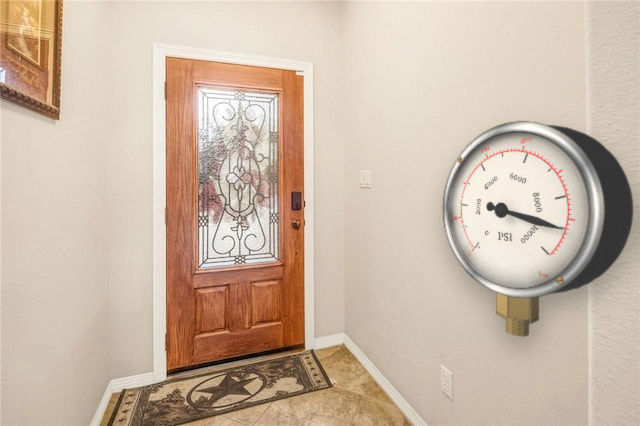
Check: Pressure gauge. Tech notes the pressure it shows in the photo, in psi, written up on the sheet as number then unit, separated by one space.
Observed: 9000 psi
